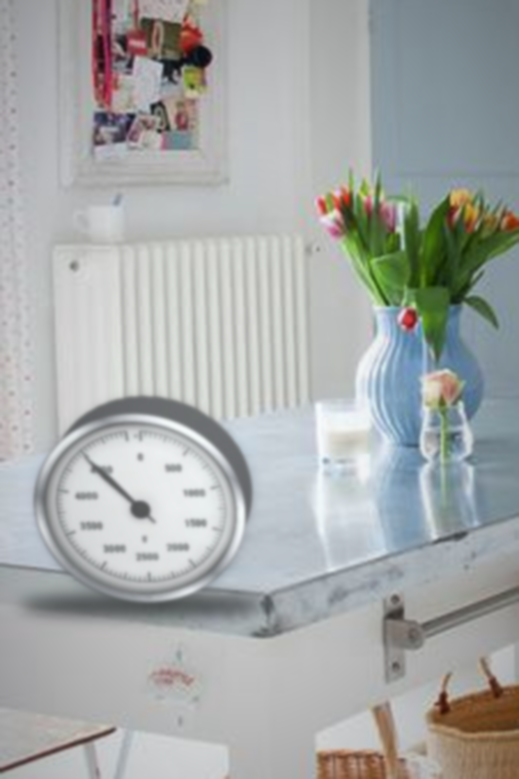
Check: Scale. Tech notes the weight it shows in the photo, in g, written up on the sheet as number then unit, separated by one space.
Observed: 4500 g
